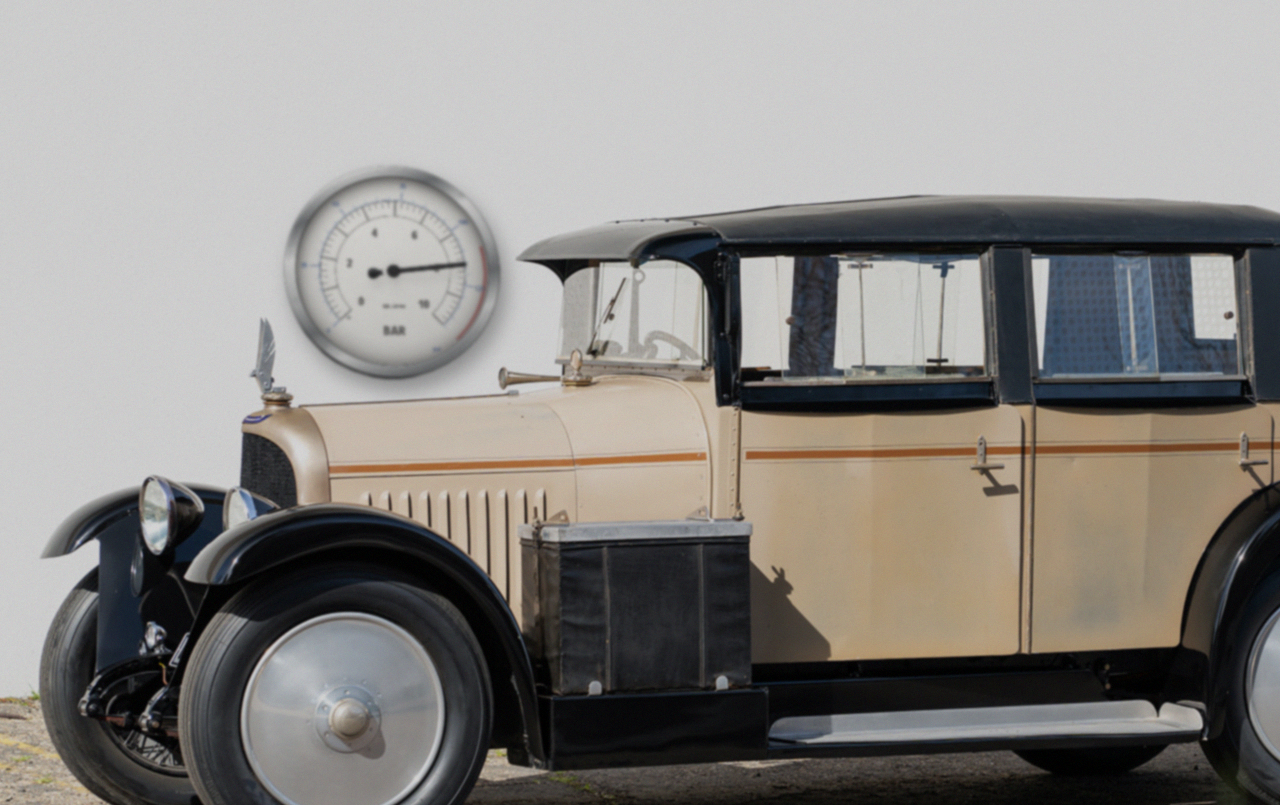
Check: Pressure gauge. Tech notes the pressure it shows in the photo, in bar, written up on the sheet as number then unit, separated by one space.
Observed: 8 bar
